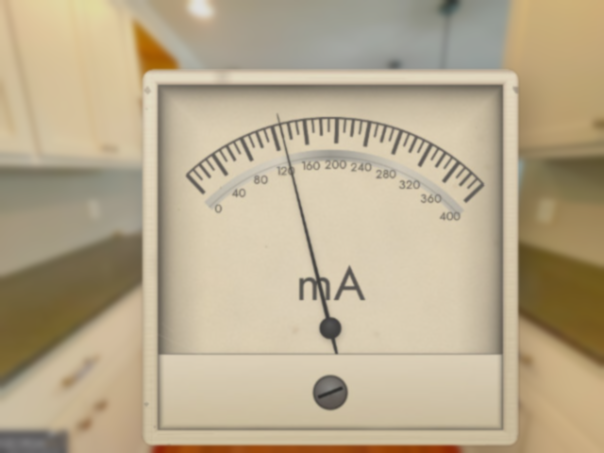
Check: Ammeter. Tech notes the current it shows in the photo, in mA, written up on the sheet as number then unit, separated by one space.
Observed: 130 mA
